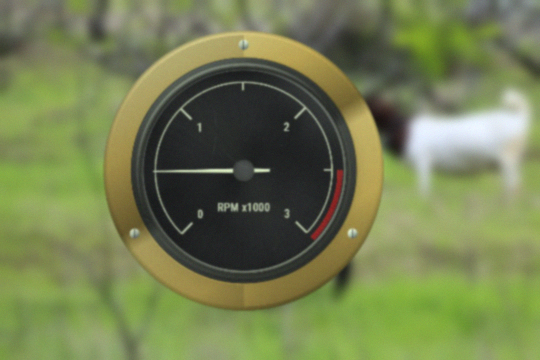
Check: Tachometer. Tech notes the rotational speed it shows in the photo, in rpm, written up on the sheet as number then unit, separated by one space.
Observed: 500 rpm
